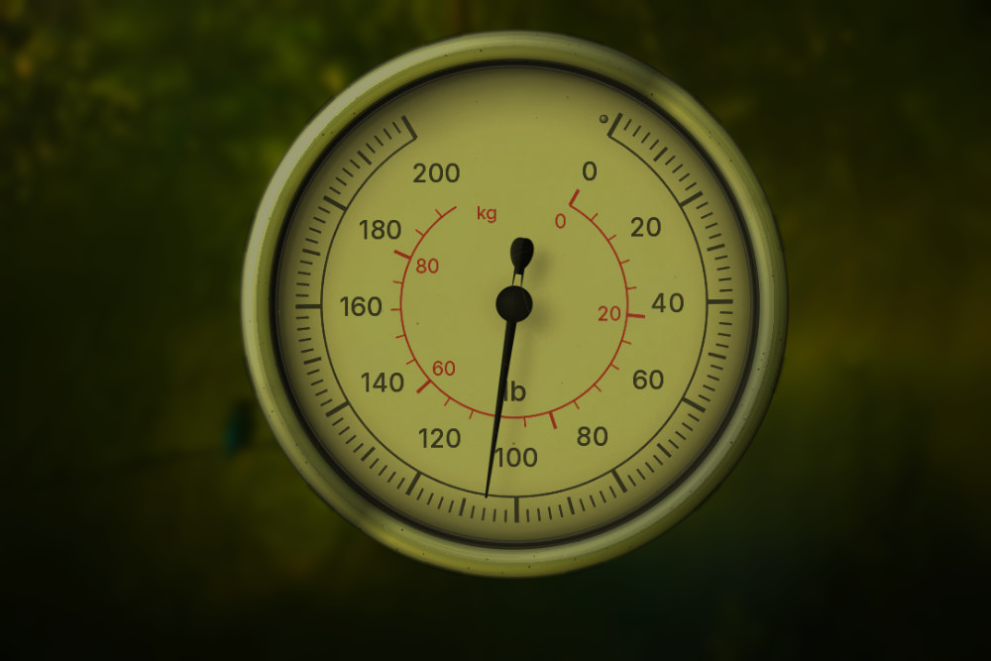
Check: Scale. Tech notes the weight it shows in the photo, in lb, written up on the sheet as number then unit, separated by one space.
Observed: 106 lb
